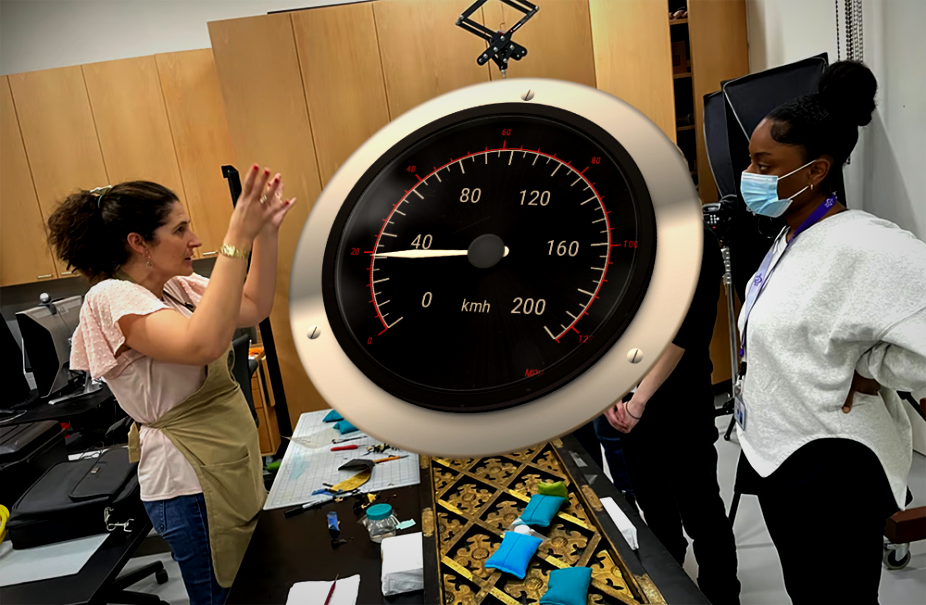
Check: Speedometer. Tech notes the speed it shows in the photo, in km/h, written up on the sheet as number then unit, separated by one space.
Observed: 30 km/h
